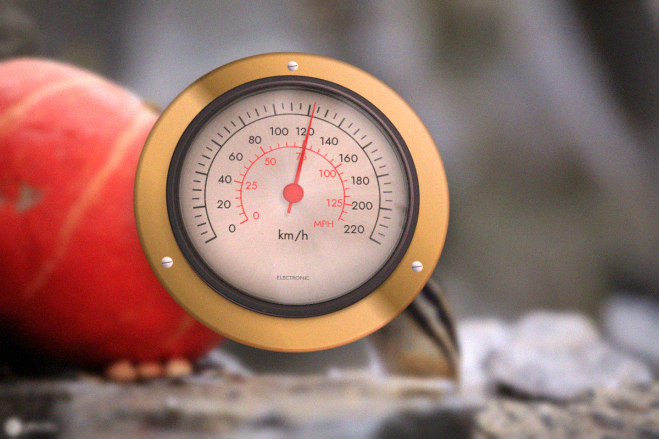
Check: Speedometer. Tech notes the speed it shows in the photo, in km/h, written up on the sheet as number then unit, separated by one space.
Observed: 122.5 km/h
